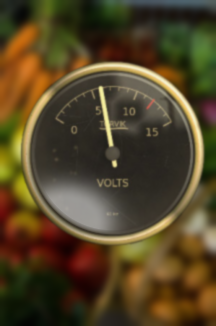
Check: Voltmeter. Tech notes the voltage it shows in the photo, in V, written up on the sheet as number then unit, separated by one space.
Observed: 6 V
